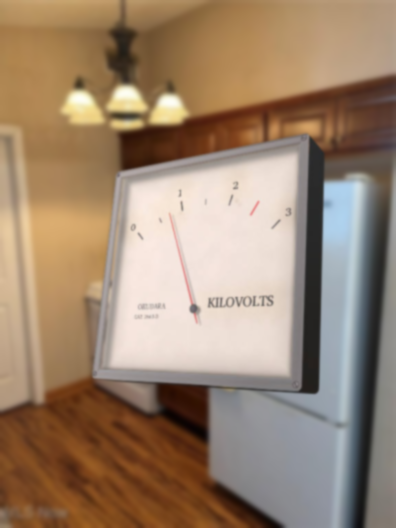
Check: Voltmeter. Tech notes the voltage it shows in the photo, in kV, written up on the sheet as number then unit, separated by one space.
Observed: 0.75 kV
